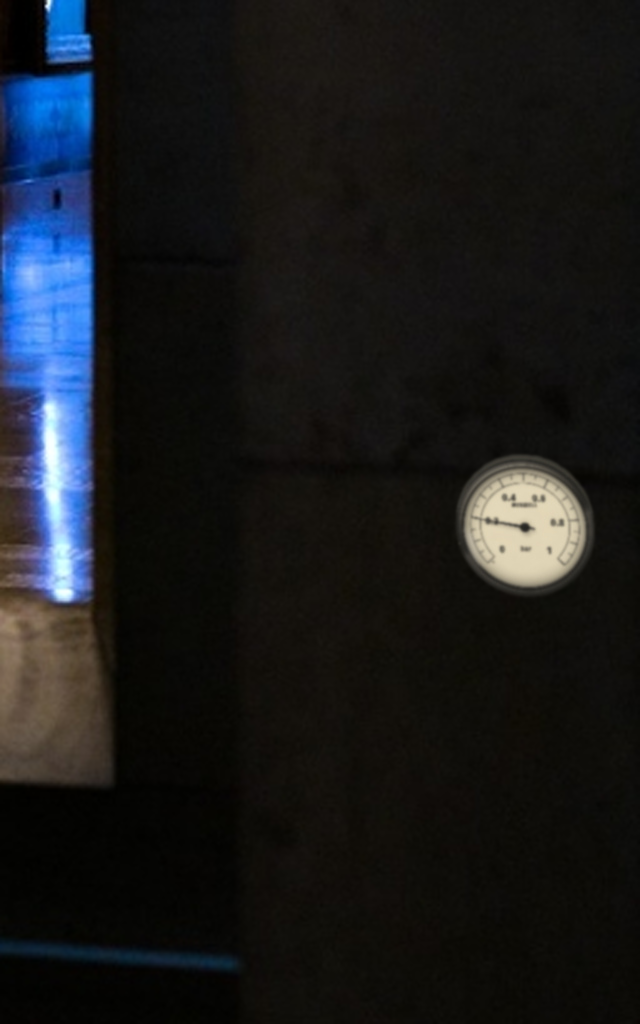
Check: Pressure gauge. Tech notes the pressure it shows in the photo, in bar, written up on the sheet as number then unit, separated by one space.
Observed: 0.2 bar
